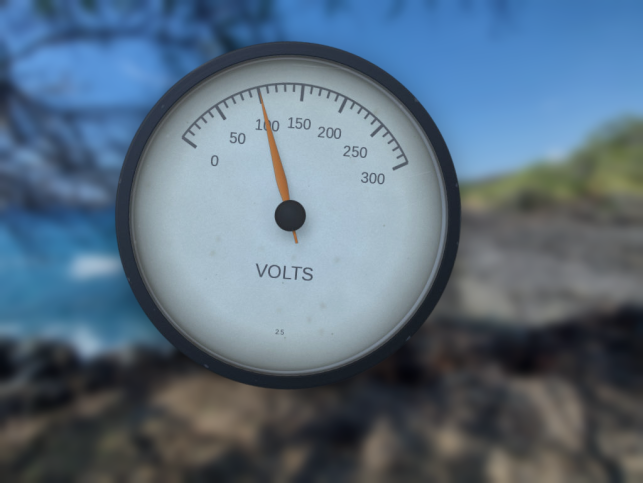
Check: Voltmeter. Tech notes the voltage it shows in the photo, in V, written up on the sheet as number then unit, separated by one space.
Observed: 100 V
